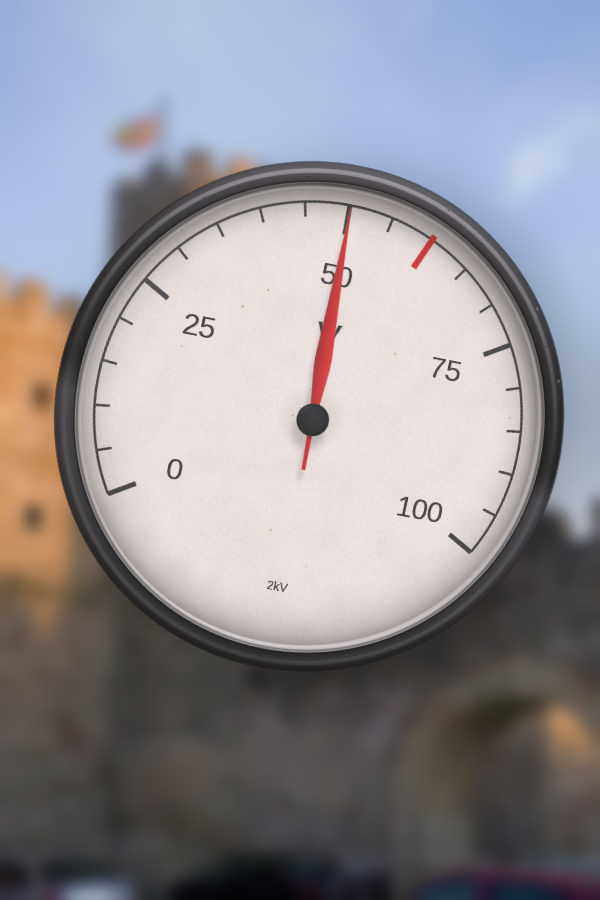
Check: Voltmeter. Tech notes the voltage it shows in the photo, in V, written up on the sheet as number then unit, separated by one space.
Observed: 50 V
